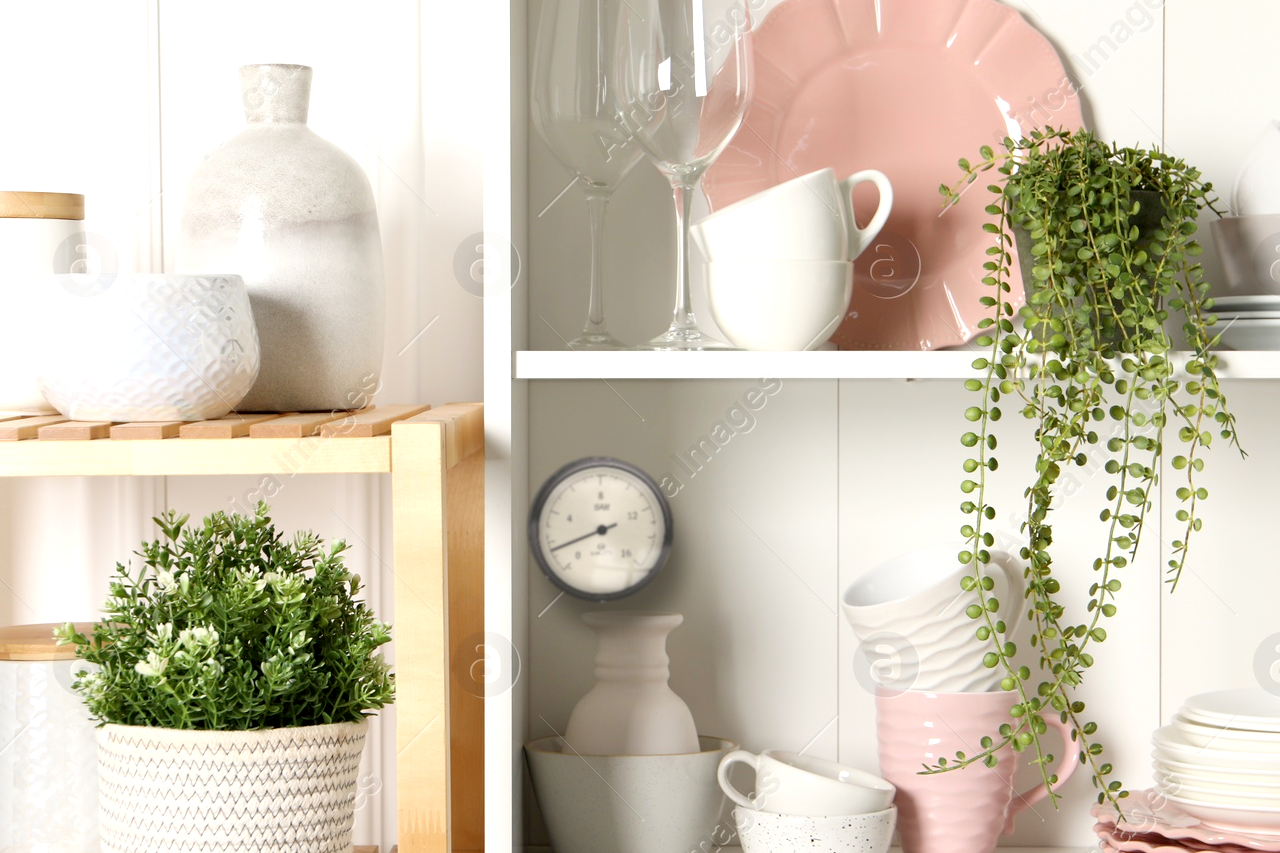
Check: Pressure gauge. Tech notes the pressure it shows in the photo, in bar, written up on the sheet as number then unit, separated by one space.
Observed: 1.5 bar
